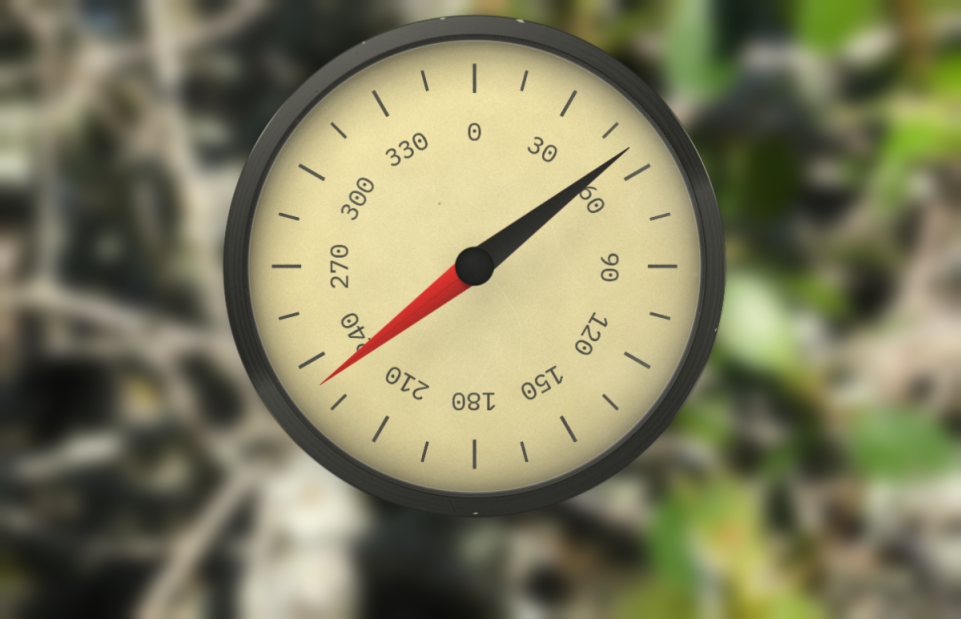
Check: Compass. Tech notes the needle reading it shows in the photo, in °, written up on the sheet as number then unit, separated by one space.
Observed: 232.5 °
